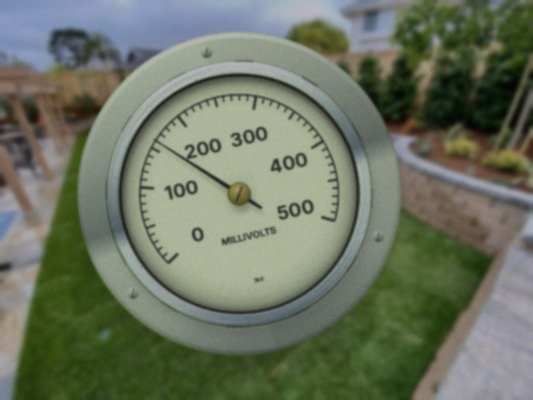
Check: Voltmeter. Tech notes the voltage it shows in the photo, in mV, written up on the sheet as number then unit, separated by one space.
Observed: 160 mV
